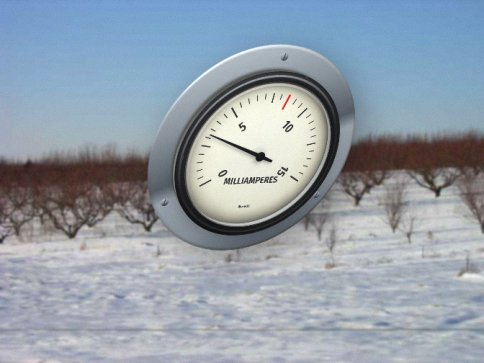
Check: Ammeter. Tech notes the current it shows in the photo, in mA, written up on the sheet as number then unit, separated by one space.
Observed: 3.25 mA
